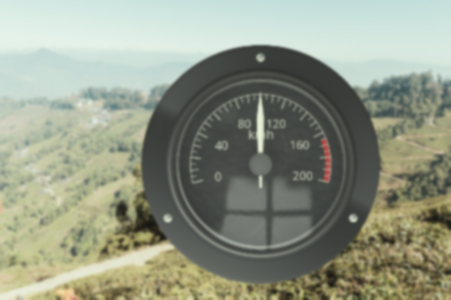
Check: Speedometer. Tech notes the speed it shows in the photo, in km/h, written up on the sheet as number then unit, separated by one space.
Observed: 100 km/h
